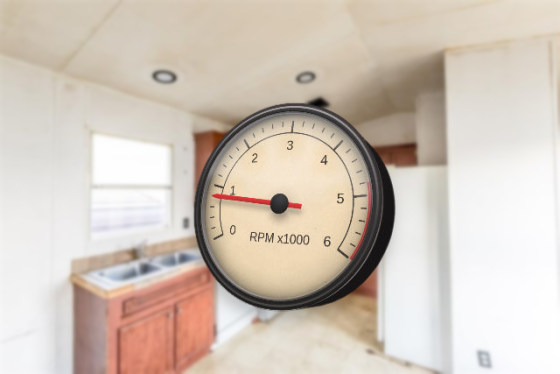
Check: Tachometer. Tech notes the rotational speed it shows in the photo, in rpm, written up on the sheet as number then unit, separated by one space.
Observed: 800 rpm
